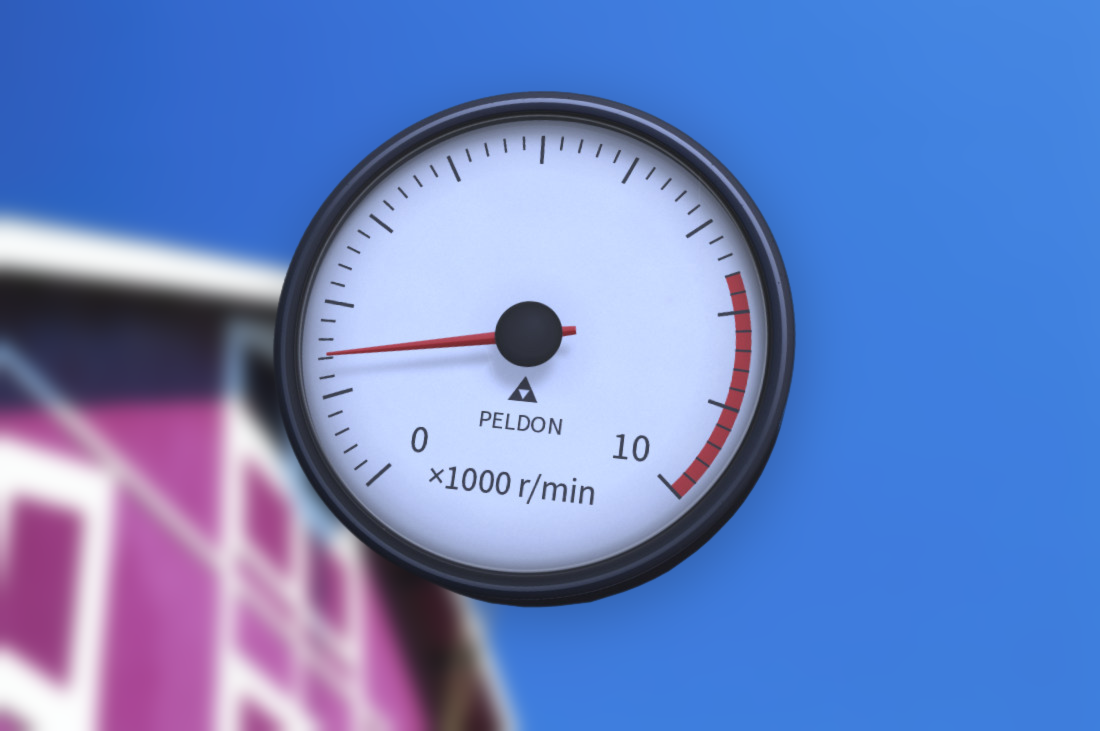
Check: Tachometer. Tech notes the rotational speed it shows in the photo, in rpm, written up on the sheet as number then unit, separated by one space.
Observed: 1400 rpm
